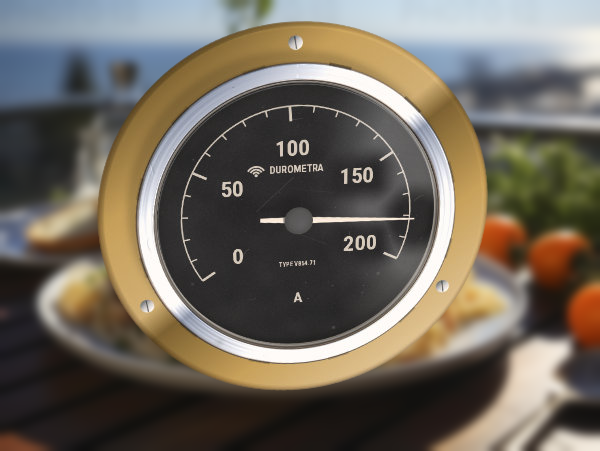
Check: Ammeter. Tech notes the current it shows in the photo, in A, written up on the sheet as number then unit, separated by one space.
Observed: 180 A
